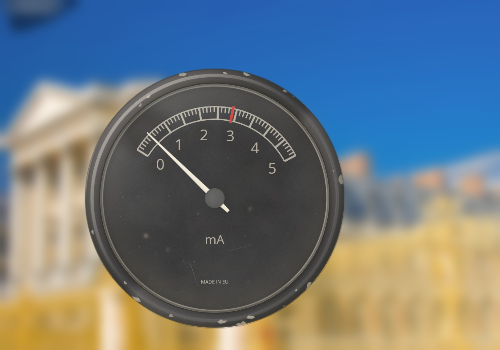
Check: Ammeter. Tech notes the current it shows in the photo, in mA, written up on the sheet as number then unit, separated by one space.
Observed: 0.5 mA
